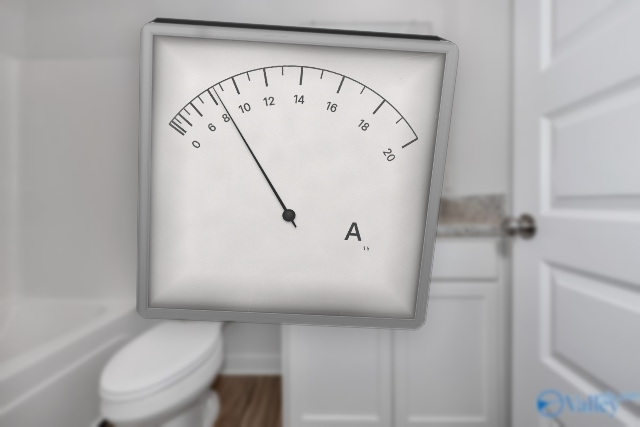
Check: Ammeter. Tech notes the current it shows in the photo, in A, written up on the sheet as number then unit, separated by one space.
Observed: 8.5 A
